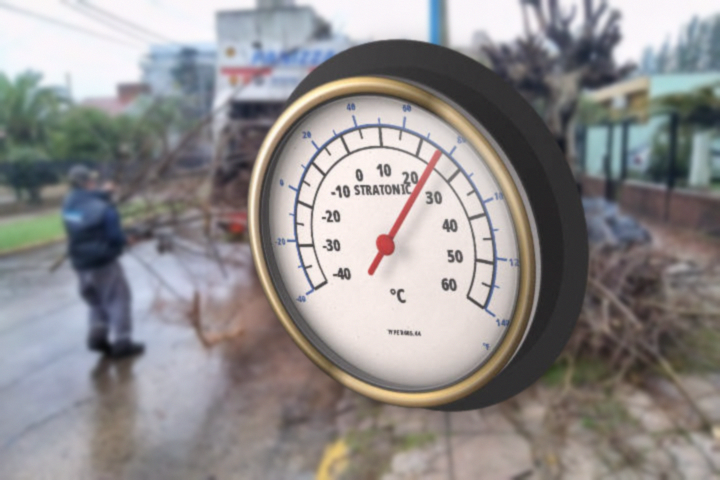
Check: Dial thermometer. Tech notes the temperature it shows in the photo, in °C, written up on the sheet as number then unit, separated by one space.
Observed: 25 °C
